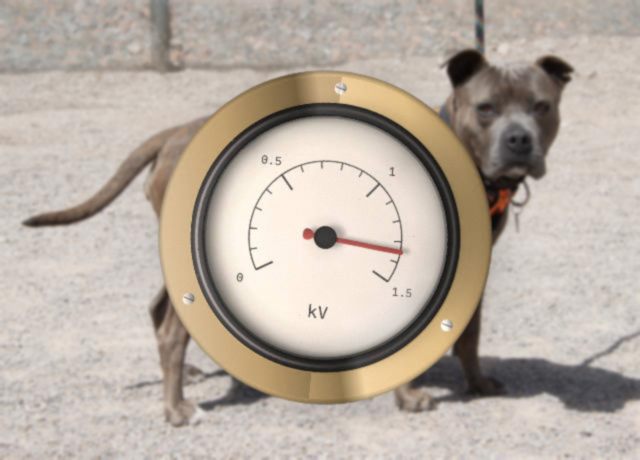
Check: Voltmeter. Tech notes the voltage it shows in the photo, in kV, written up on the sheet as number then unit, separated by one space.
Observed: 1.35 kV
